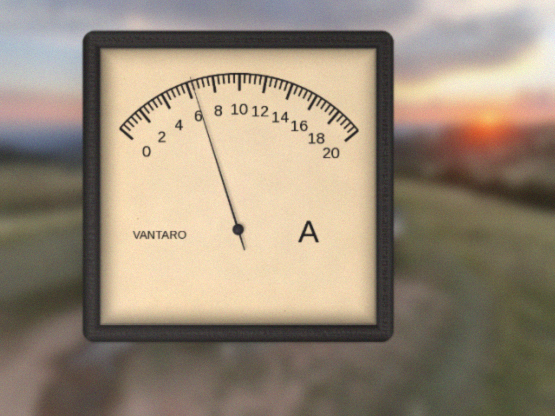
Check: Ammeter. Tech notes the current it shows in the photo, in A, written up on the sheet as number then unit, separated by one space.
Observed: 6.4 A
